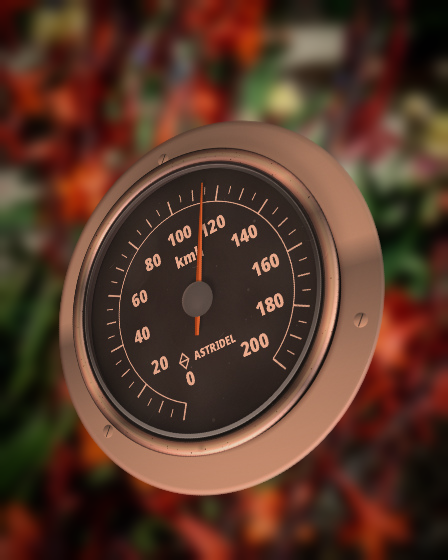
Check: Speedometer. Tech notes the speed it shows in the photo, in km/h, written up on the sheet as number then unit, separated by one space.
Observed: 115 km/h
